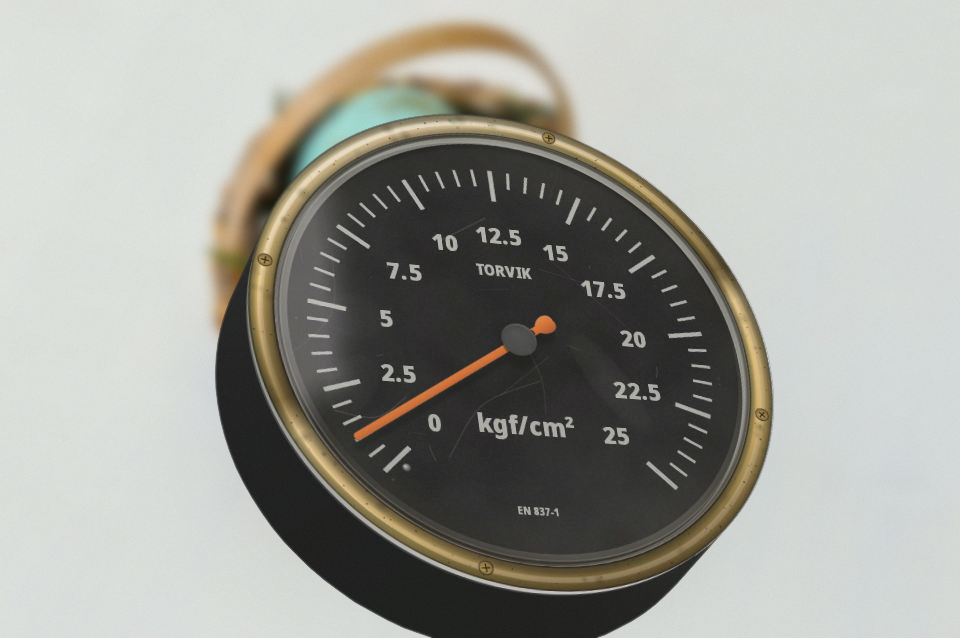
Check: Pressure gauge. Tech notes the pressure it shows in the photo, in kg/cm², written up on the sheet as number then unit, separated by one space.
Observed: 1 kg/cm²
